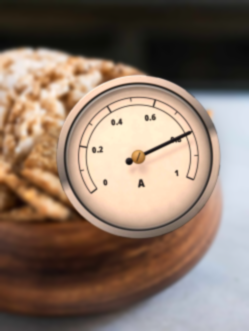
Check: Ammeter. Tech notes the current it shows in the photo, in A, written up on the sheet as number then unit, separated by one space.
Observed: 0.8 A
